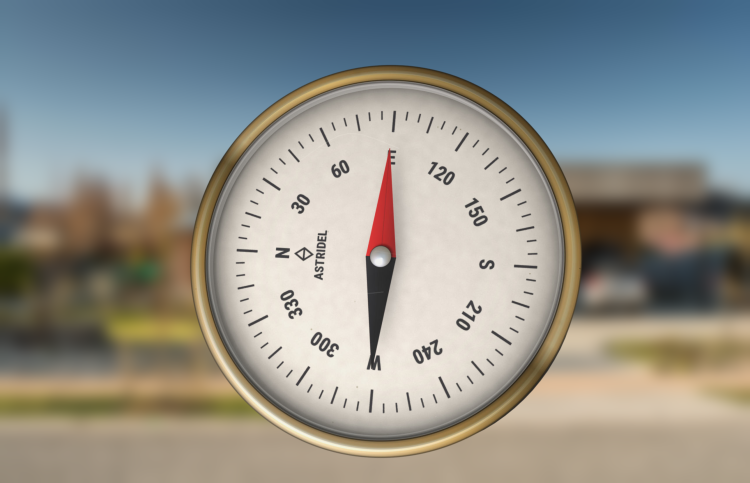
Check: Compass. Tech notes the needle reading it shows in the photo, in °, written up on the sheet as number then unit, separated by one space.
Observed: 90 °
